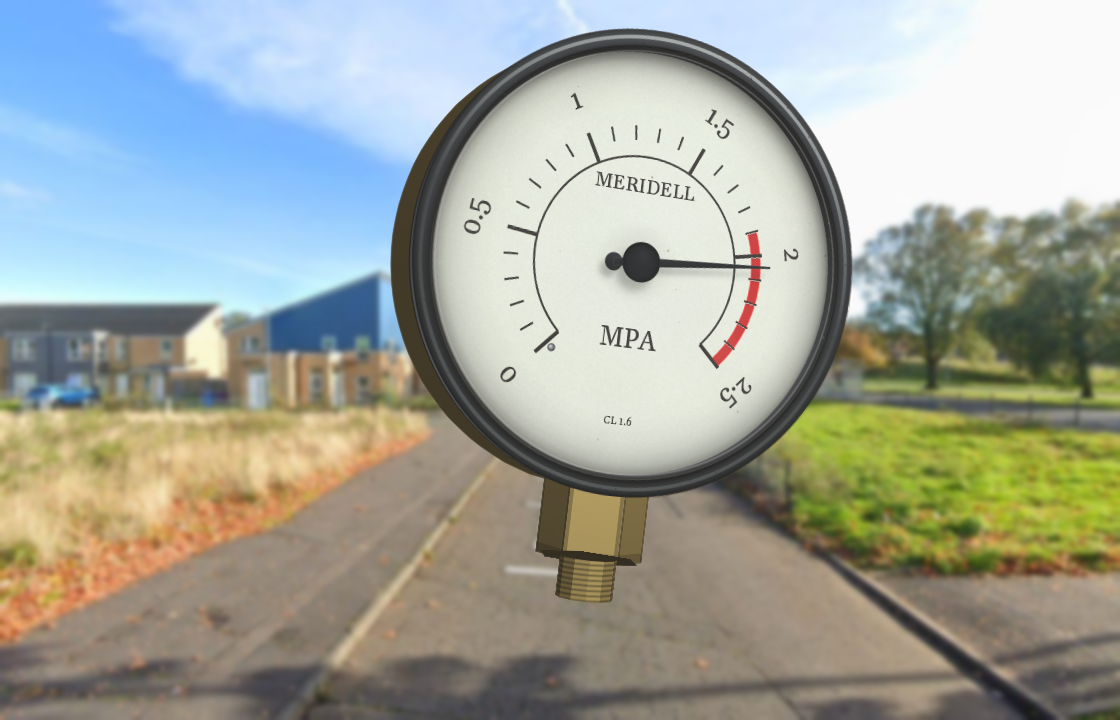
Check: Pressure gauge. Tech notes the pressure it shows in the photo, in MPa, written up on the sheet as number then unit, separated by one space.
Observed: 2.05 MPa
